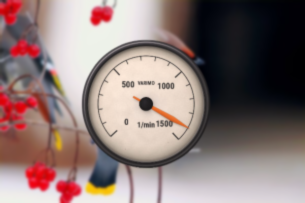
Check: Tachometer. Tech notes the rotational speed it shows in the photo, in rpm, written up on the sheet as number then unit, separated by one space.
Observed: 1400 rpm
